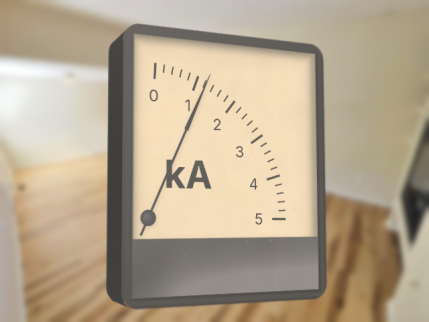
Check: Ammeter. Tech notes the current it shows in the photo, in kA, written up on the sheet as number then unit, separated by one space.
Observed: 1.2 kA
